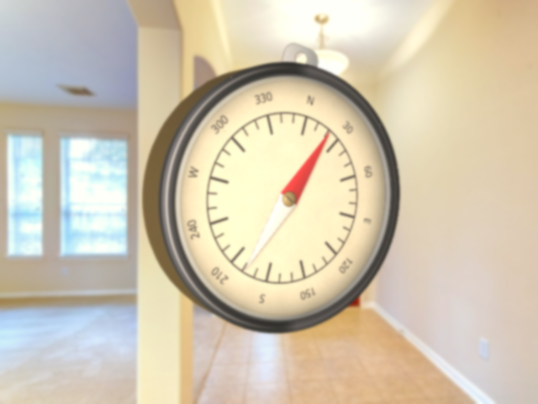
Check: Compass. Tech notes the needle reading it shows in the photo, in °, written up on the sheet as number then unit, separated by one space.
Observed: 20 °
